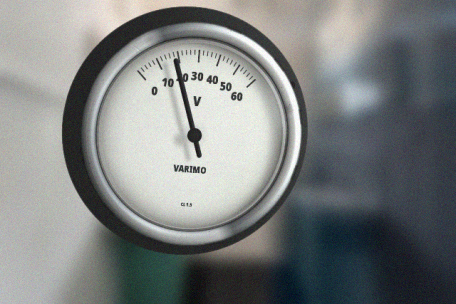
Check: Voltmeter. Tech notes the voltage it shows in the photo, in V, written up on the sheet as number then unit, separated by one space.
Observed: 18 V
